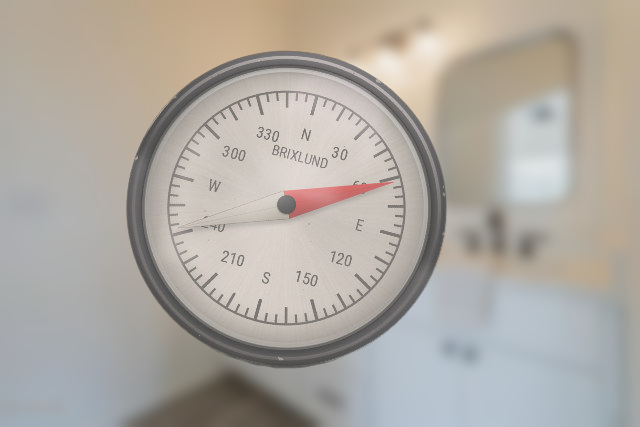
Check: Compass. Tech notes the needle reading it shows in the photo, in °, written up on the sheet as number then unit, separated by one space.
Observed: 62.5 °
